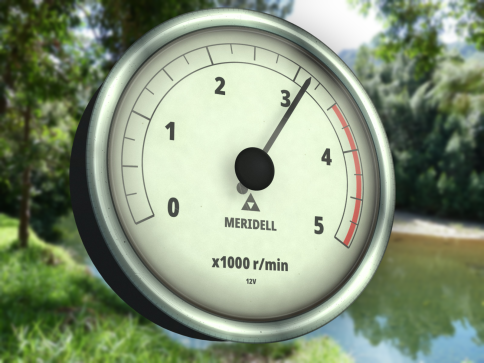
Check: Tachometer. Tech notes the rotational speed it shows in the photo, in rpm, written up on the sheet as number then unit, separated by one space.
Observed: 3125 rpm
